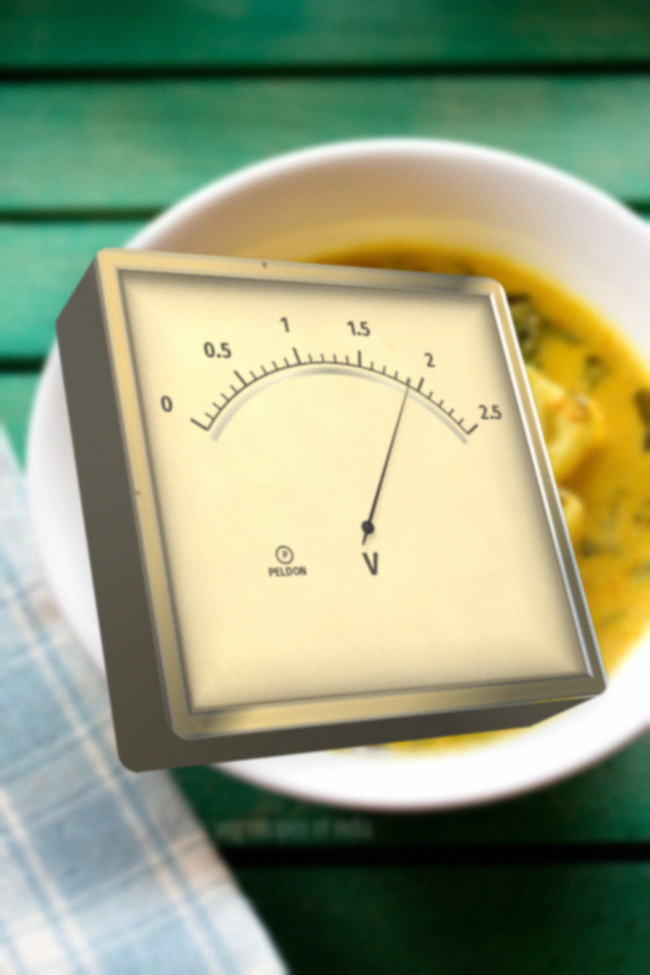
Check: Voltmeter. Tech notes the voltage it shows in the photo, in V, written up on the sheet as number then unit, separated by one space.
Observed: 1.9 V
